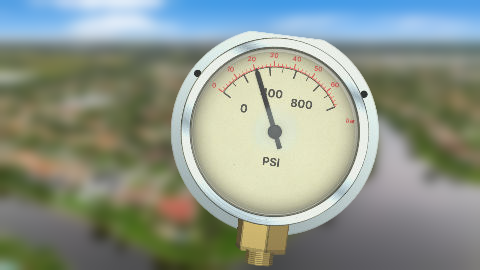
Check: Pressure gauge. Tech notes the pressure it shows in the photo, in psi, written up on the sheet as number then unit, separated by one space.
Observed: 300 psi
